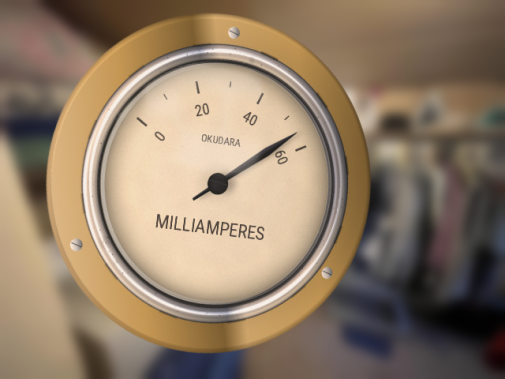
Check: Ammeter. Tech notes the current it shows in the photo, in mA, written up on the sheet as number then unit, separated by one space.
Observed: 55 mA
